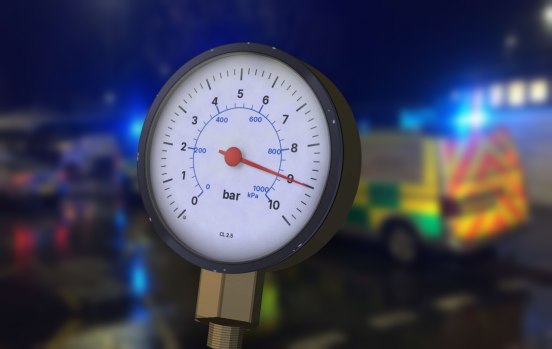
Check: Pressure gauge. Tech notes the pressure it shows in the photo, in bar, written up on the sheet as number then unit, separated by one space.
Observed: 9 bar
